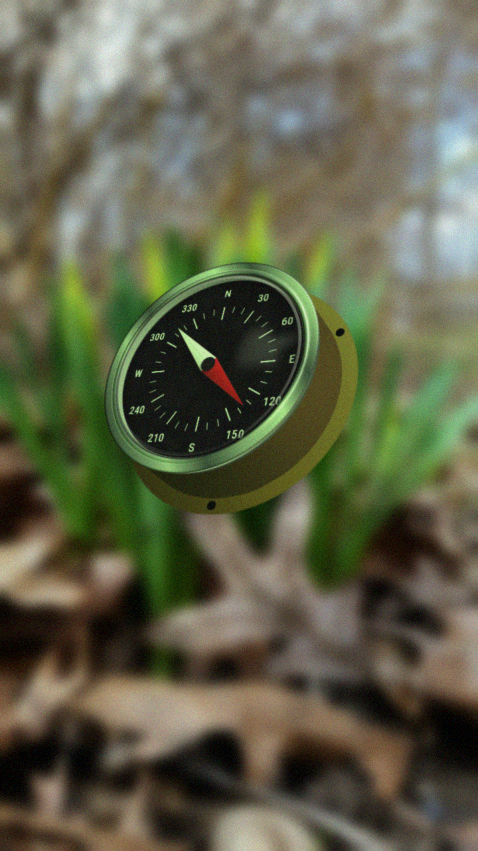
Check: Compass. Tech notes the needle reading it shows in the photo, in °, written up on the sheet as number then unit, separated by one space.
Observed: 135 °
